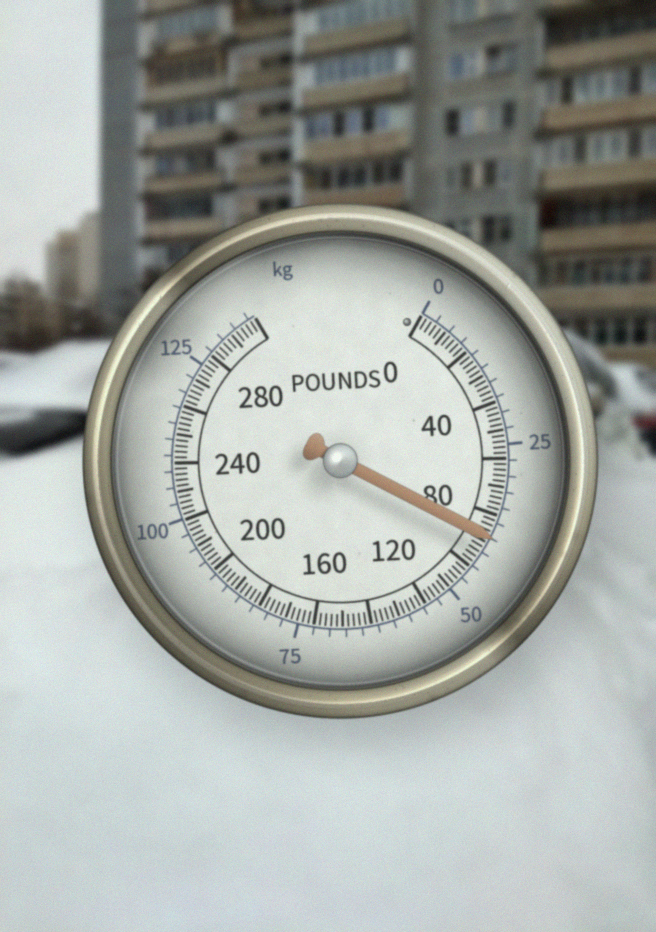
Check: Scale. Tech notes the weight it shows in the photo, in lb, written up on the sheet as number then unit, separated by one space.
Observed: 88 lb
